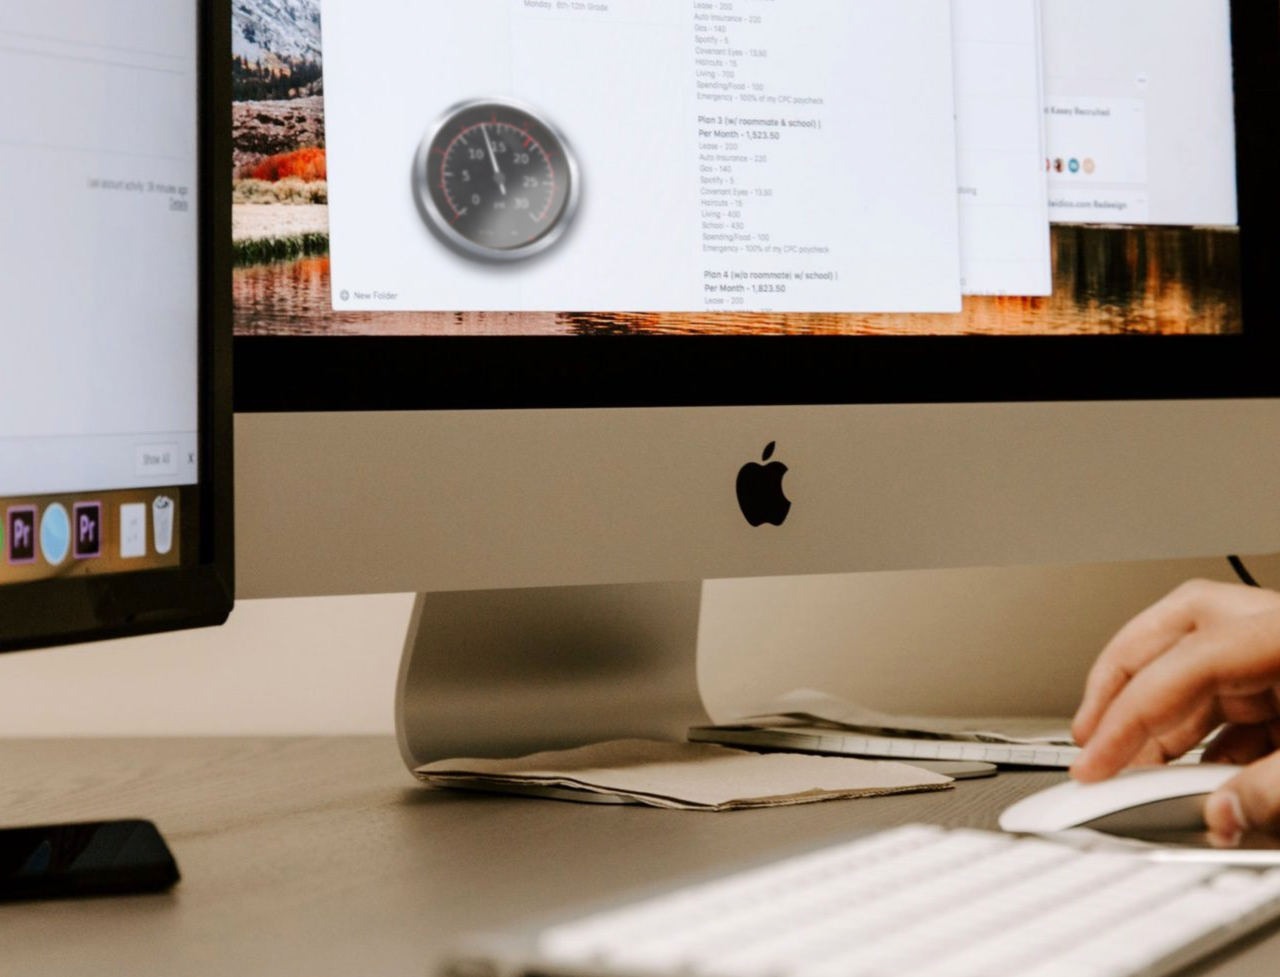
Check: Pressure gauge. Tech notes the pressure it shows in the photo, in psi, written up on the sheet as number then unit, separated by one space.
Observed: 13 psi
